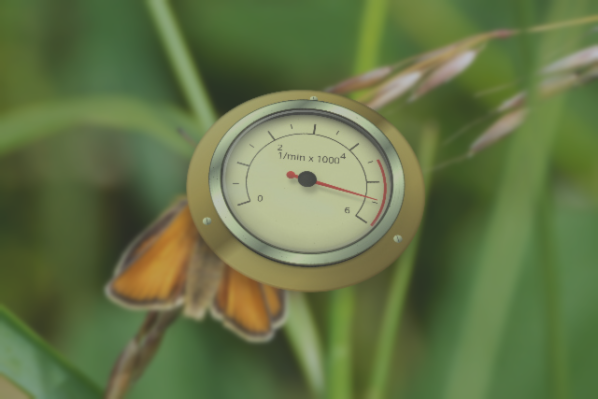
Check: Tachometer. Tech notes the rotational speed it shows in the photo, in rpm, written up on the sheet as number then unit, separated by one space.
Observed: 5500 rpm
